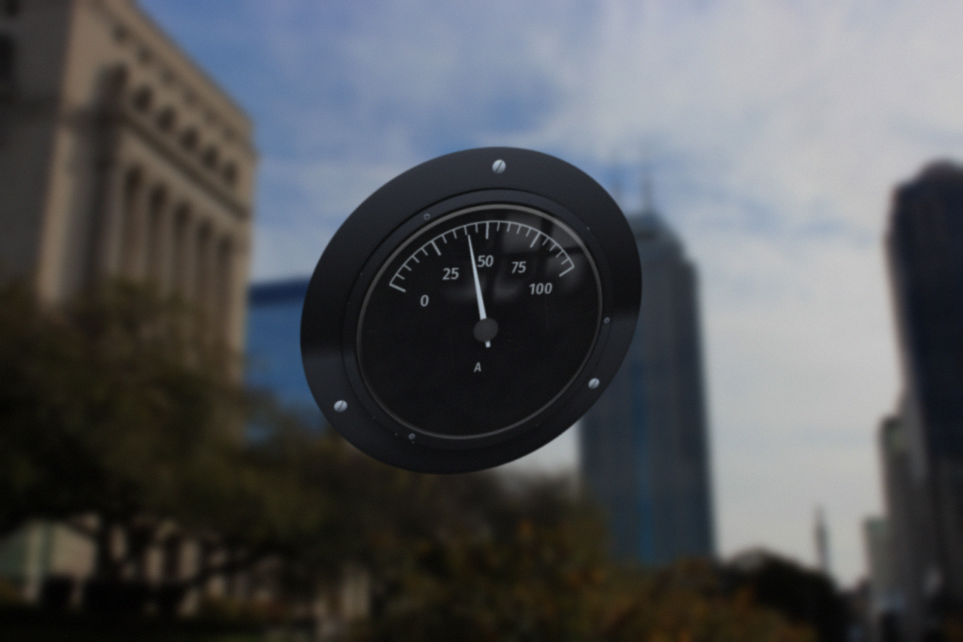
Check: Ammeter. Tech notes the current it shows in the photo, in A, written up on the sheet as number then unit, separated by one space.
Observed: 40 A
